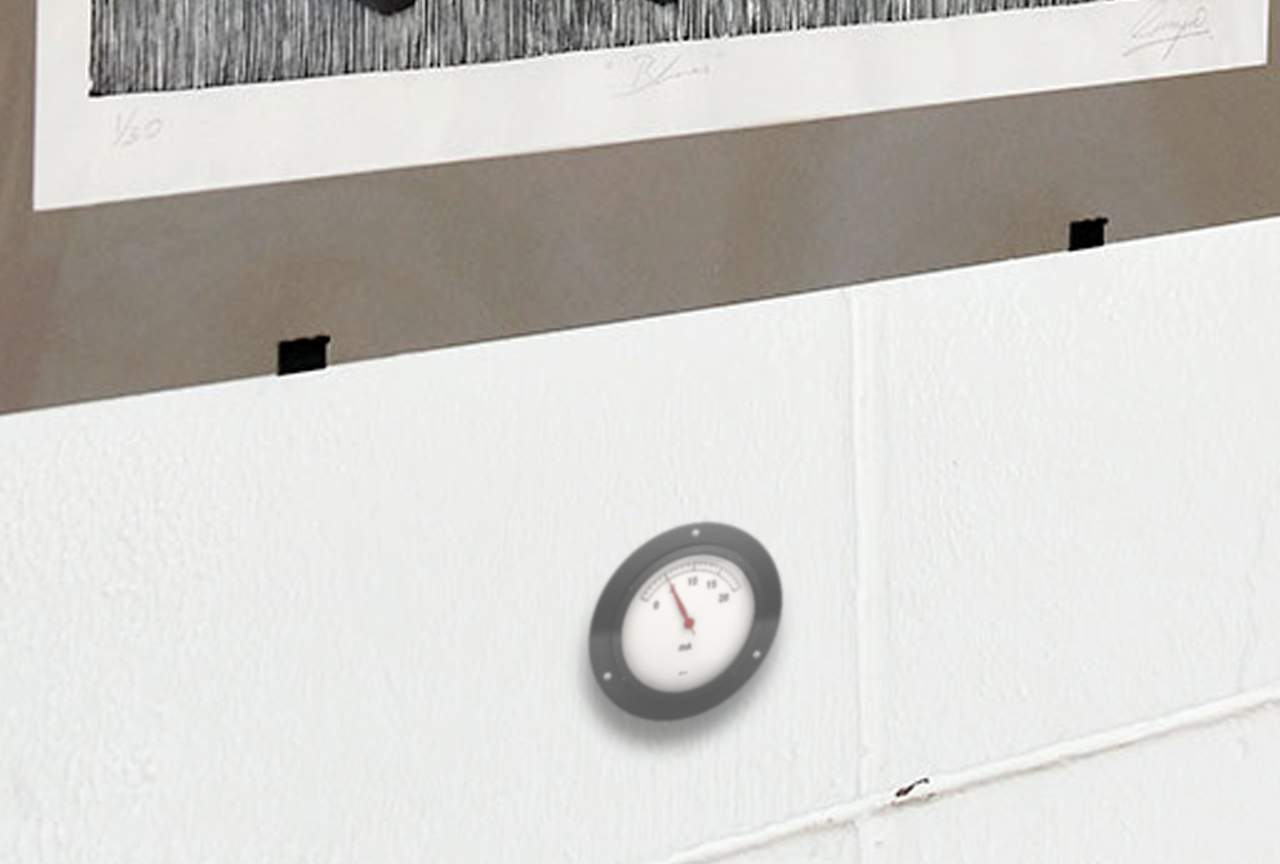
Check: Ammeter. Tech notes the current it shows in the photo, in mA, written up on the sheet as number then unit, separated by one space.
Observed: 5 mA
